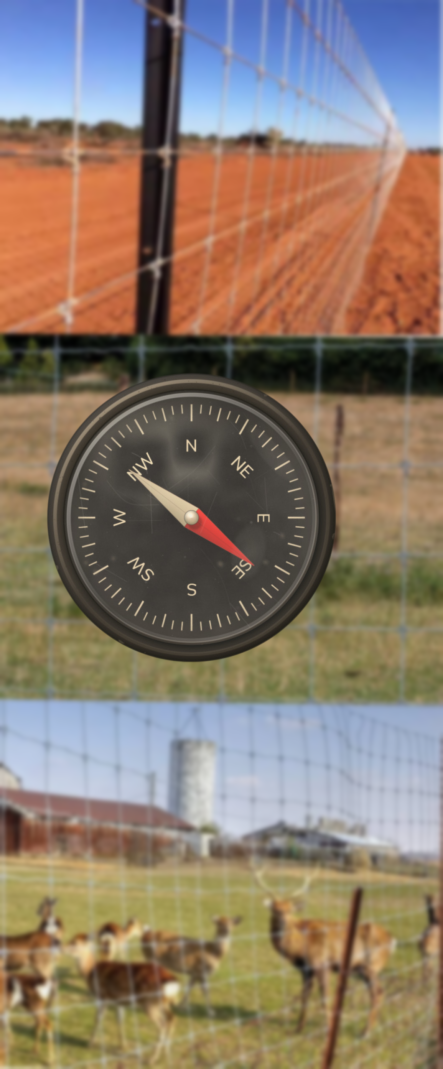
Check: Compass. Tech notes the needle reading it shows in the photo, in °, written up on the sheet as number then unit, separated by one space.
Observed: 127.5 °
